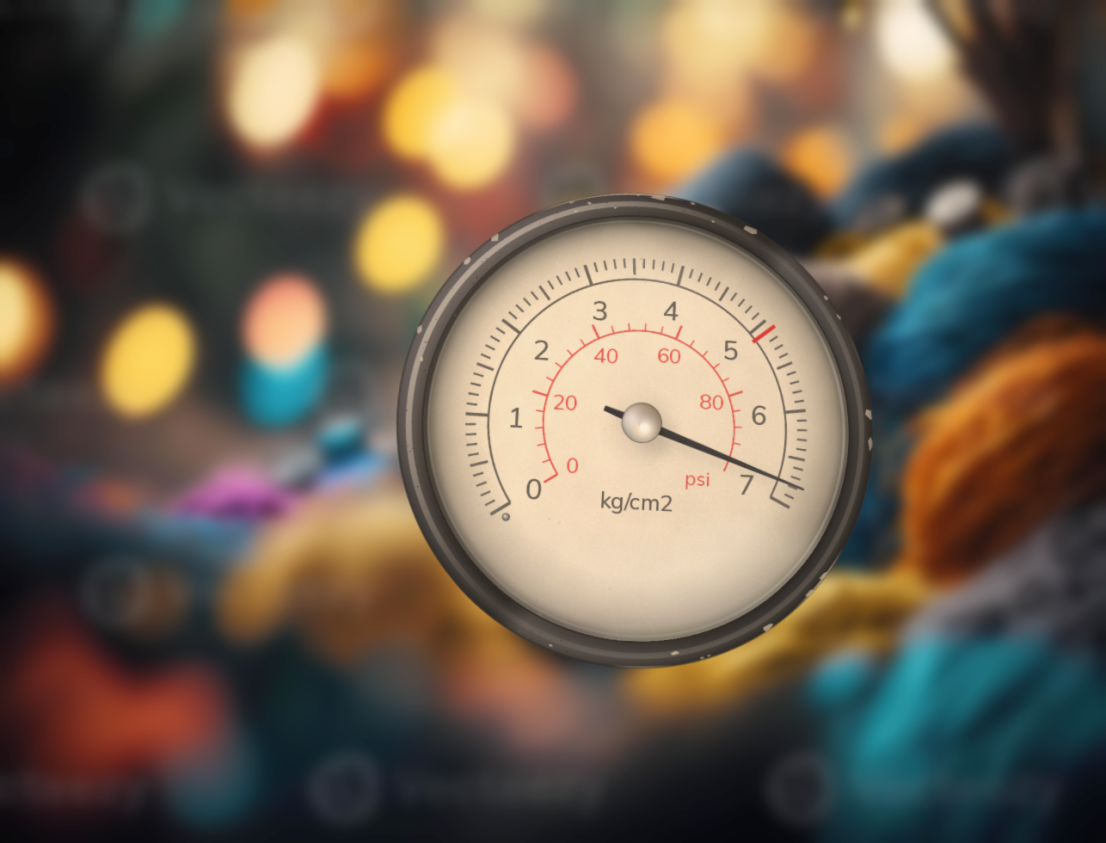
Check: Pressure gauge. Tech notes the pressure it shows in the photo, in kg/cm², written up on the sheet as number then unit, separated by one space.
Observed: 6.8 kg/cm²
